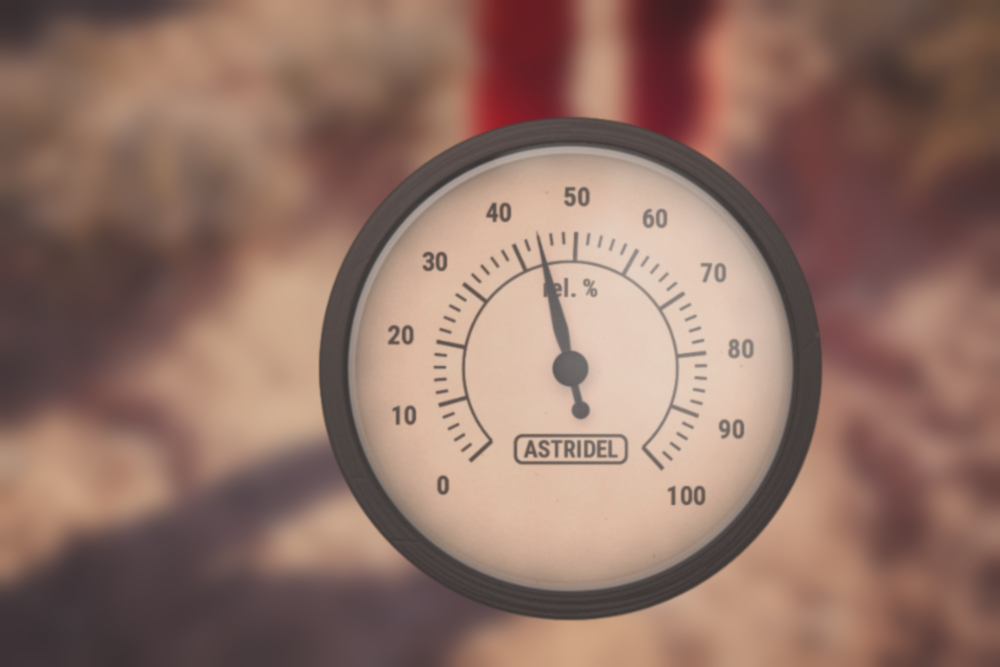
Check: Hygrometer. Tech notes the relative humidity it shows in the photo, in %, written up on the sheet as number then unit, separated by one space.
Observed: 44 %
